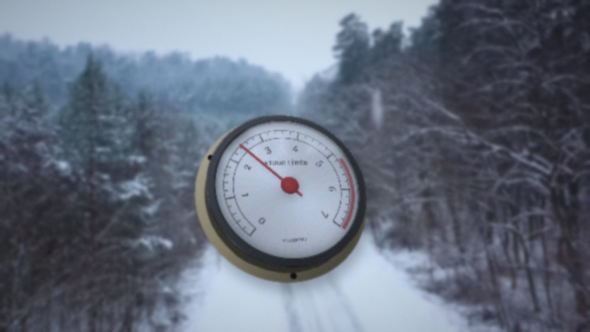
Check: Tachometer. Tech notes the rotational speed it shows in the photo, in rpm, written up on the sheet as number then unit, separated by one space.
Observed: 2400 rpm
